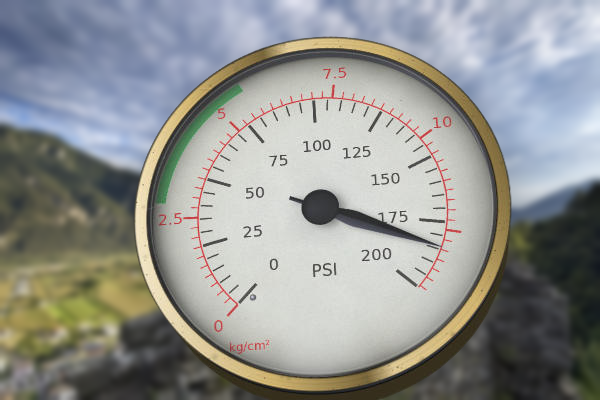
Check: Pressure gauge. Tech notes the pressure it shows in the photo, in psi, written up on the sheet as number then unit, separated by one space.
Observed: 185 psi
